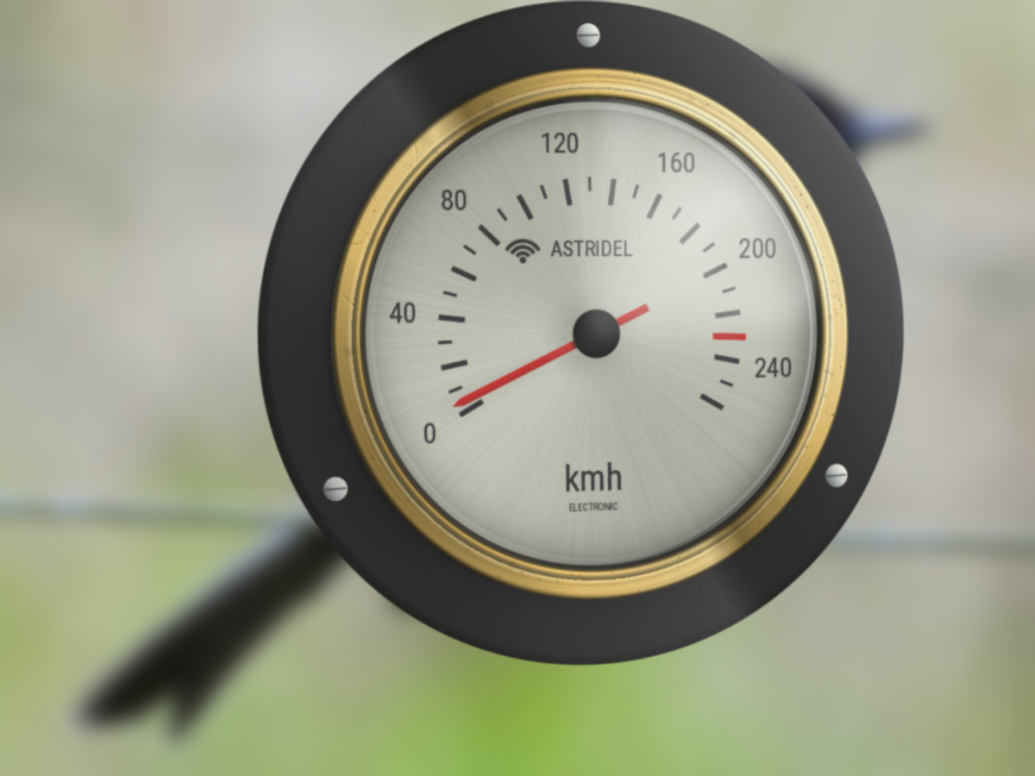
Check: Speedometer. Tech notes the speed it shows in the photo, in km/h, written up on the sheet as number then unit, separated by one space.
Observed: 5 km/h
